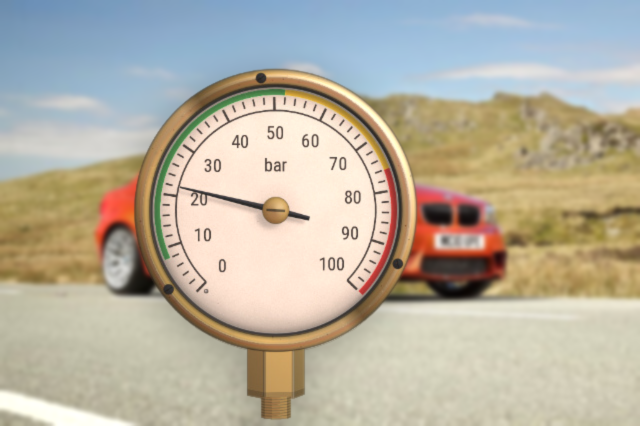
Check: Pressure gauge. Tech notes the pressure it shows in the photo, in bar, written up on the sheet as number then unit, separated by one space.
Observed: 22 bar
